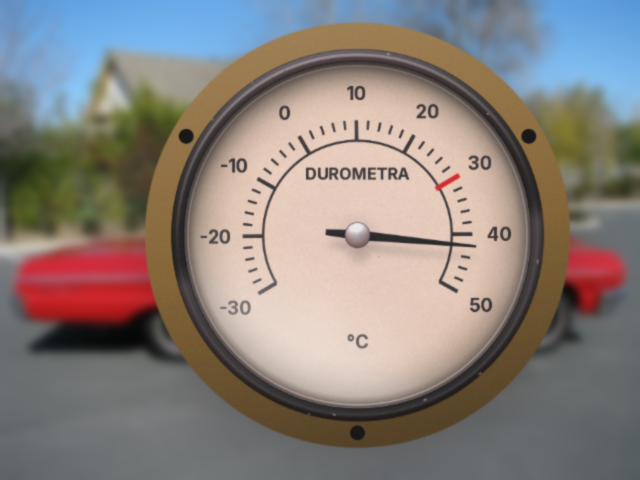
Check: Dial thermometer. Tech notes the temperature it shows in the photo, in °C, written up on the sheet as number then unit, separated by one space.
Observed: 42 °C
